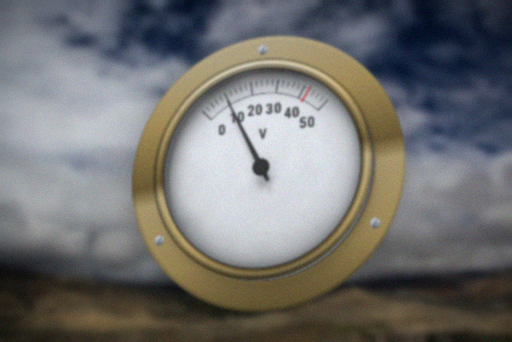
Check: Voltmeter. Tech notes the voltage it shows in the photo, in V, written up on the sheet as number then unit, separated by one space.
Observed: 10 V
